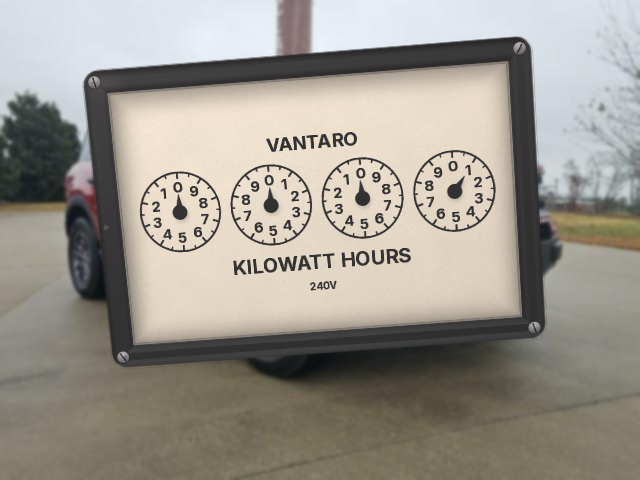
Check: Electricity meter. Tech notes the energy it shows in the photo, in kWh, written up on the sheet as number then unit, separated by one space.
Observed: 1 kWh
